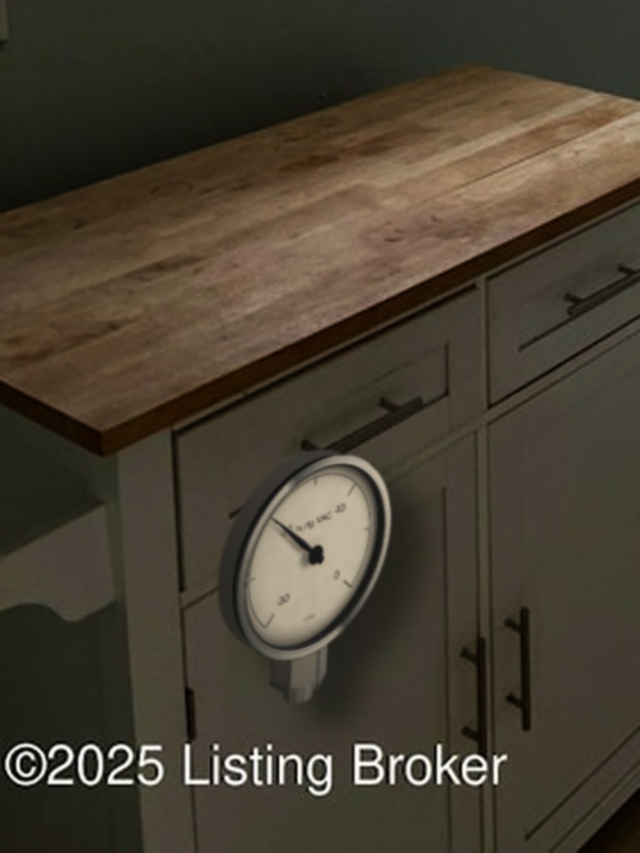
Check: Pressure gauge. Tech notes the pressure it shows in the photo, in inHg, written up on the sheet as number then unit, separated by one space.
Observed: -20 inHg
